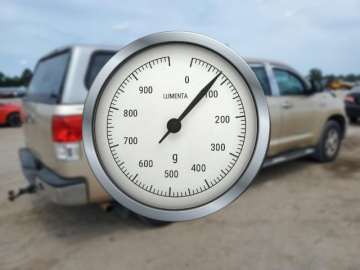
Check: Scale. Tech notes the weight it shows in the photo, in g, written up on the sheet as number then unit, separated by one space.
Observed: 80 g
